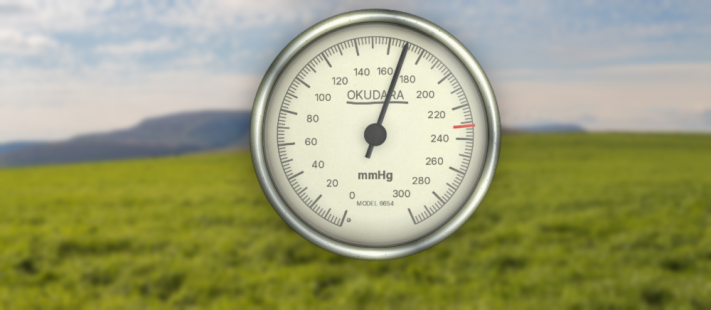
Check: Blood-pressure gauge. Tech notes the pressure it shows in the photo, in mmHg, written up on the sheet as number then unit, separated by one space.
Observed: 170 mmHg
